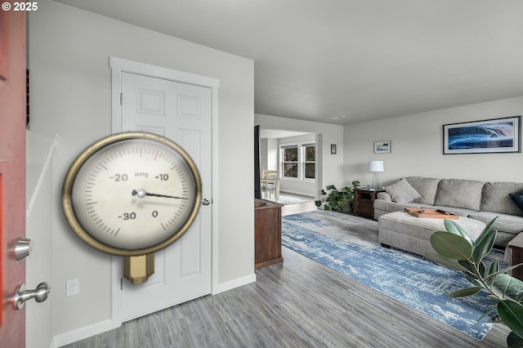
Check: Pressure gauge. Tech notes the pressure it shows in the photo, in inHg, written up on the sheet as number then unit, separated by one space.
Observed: -5 inHg
